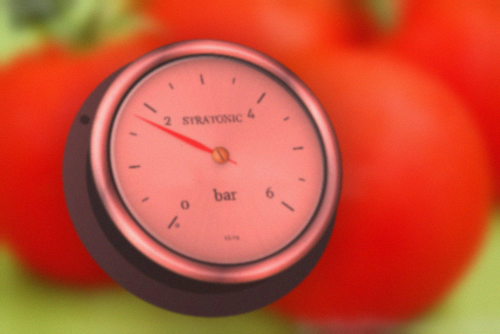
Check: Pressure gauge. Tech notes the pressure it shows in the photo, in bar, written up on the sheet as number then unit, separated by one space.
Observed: 1.75 bar
